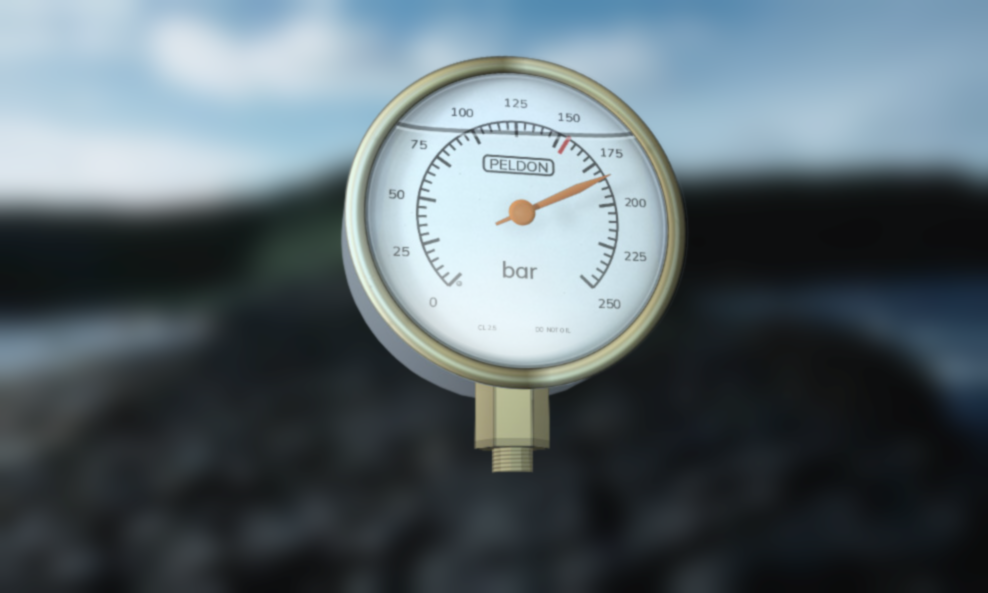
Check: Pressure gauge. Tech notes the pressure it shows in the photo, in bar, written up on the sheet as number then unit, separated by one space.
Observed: 185 bar
